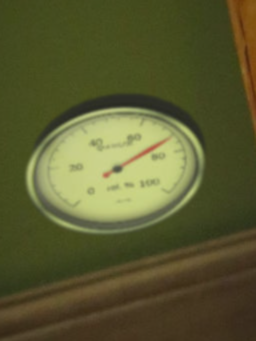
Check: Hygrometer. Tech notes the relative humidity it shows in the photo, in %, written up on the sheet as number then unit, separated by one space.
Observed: 72 %
